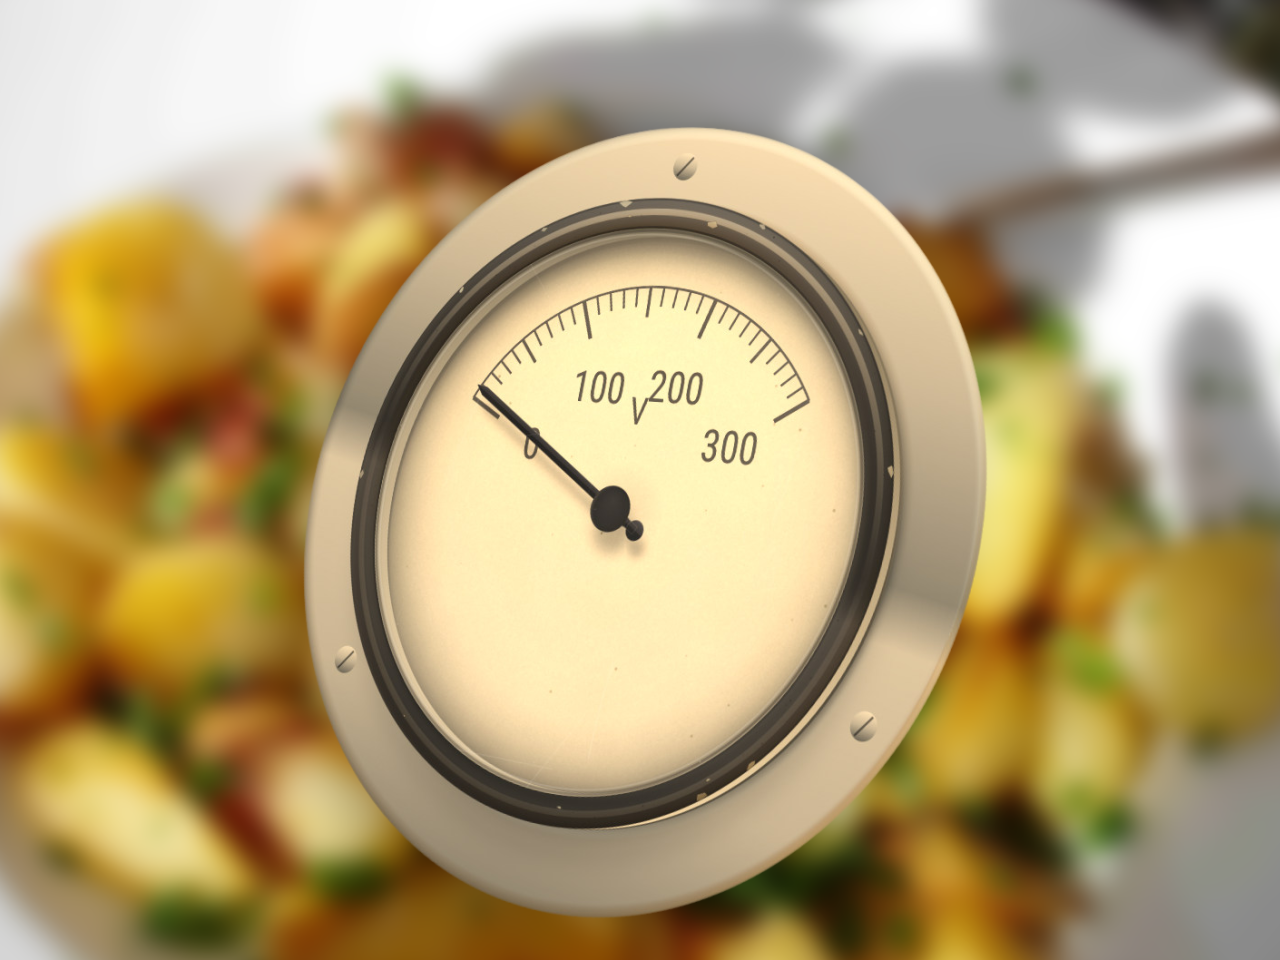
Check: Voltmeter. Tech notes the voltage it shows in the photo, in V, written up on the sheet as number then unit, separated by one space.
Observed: 10 V
